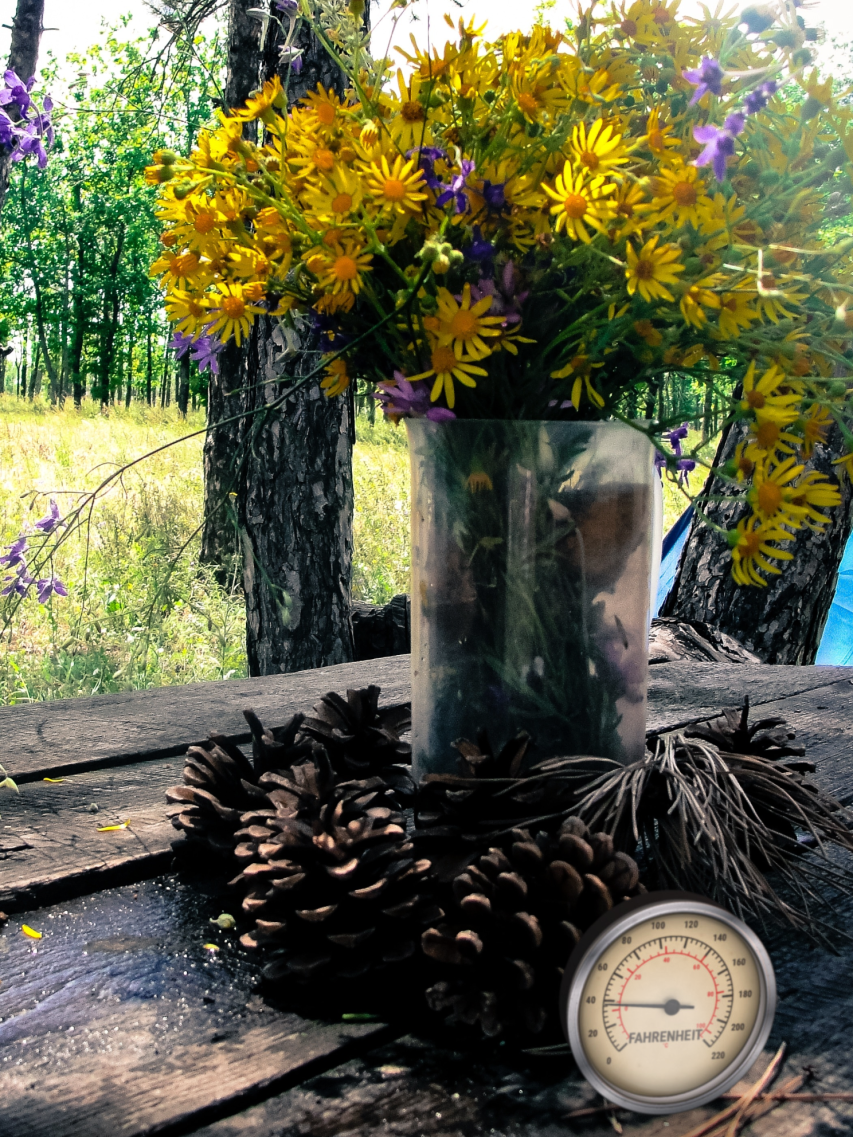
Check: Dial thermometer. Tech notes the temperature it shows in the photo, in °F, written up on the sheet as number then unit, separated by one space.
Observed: 40 °F
